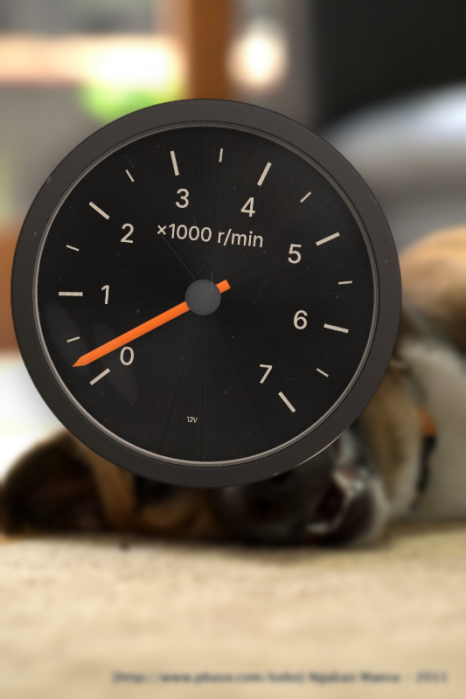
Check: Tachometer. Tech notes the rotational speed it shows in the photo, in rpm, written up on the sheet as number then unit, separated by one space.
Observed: 250 rpm
